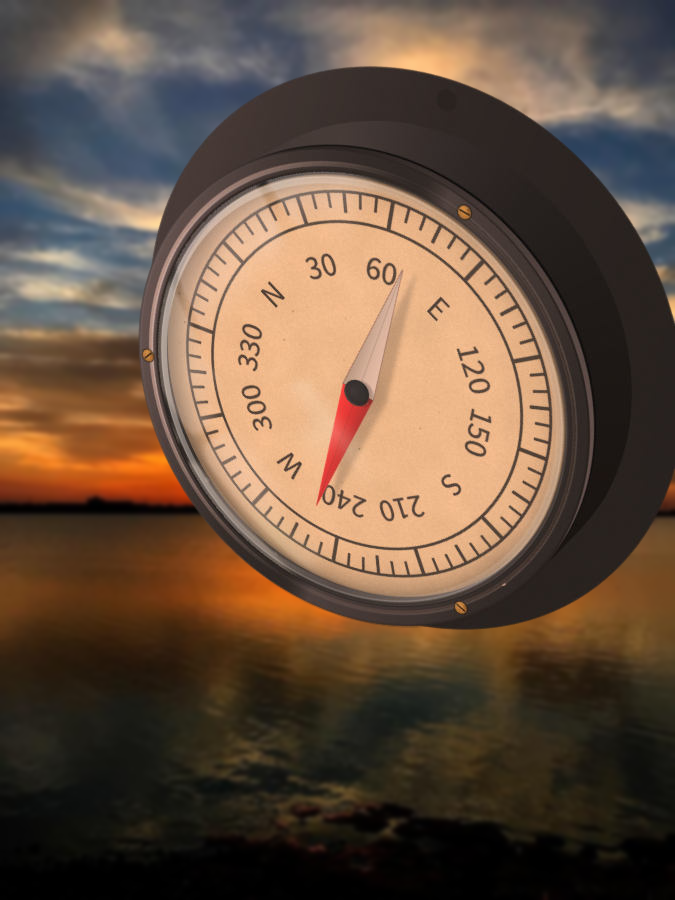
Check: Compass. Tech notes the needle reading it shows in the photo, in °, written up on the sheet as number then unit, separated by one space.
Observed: 250 °
